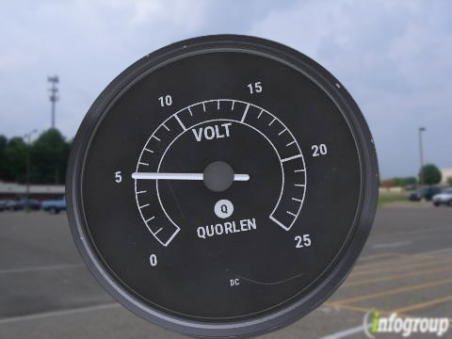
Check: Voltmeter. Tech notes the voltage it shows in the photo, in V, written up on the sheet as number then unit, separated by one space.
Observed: 5 V
